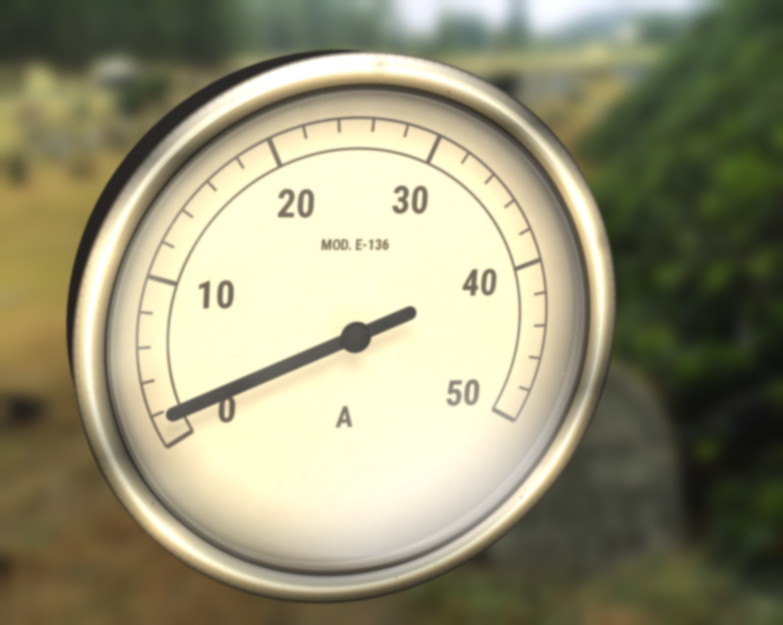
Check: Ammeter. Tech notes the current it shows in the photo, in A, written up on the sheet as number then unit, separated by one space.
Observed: 2 A
